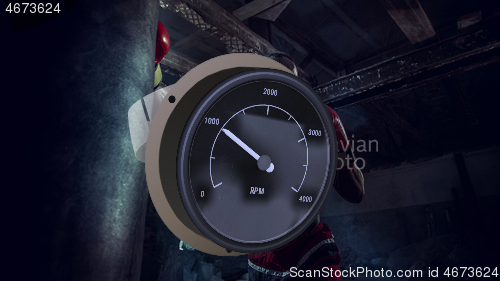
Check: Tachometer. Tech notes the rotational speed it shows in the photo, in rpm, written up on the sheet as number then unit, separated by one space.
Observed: 1000 rpm
